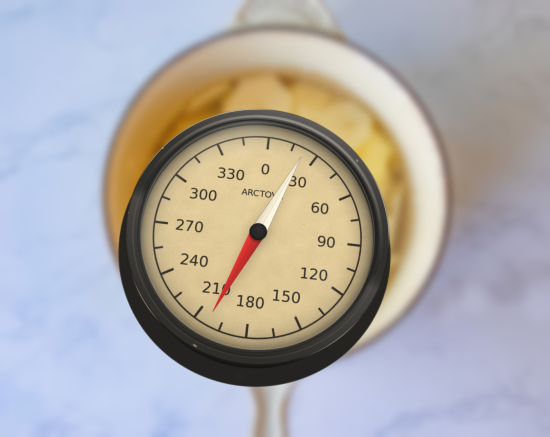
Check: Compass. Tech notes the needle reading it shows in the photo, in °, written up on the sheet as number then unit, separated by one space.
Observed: 202.5 °
